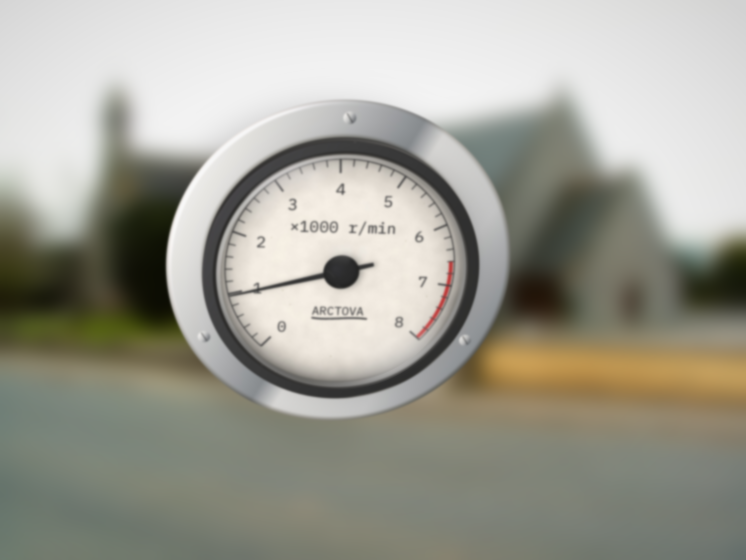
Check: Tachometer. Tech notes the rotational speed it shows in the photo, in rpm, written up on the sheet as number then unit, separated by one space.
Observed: 1000 rpm
